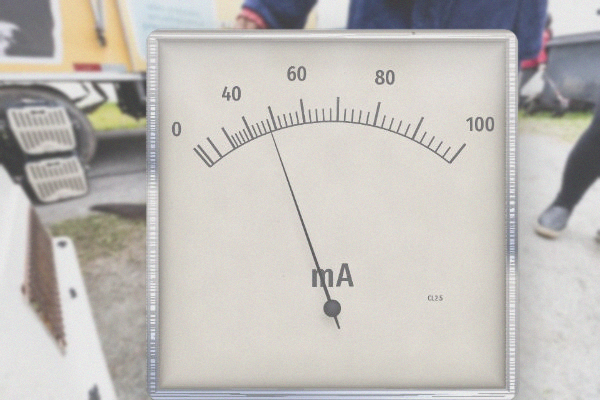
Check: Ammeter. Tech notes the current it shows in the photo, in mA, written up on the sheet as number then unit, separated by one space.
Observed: 48 mA
